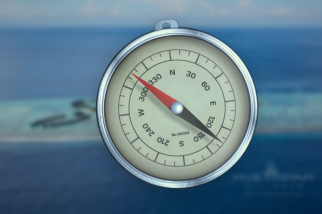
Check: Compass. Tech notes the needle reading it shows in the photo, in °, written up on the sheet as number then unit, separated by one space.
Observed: 315 °
